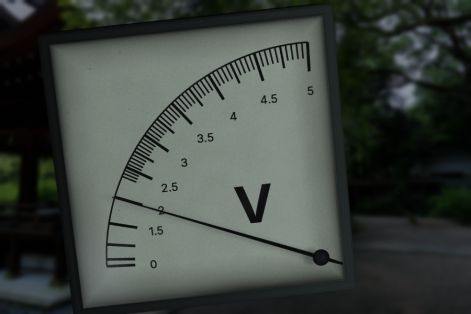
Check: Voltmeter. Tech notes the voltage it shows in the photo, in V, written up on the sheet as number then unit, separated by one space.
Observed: 2 V
